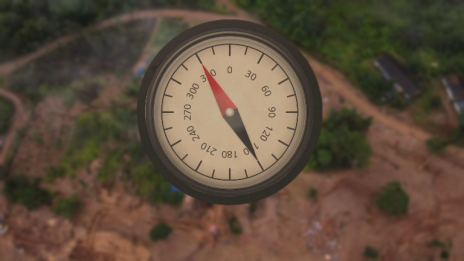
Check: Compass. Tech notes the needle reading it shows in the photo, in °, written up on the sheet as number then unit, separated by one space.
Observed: 330 °
